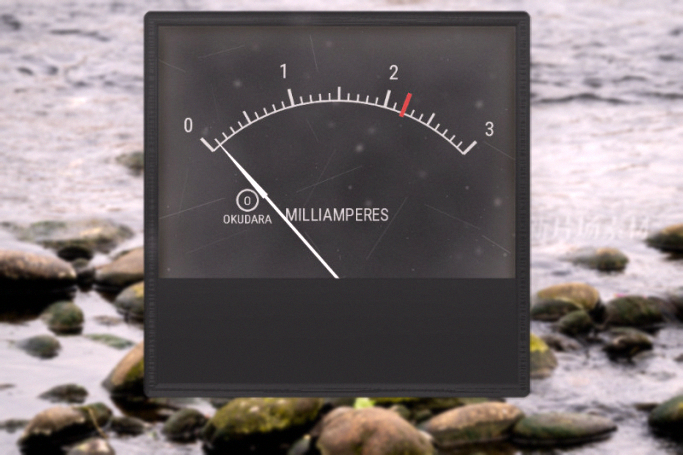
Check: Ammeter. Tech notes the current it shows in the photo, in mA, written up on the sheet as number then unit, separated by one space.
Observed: 0.1 mA
